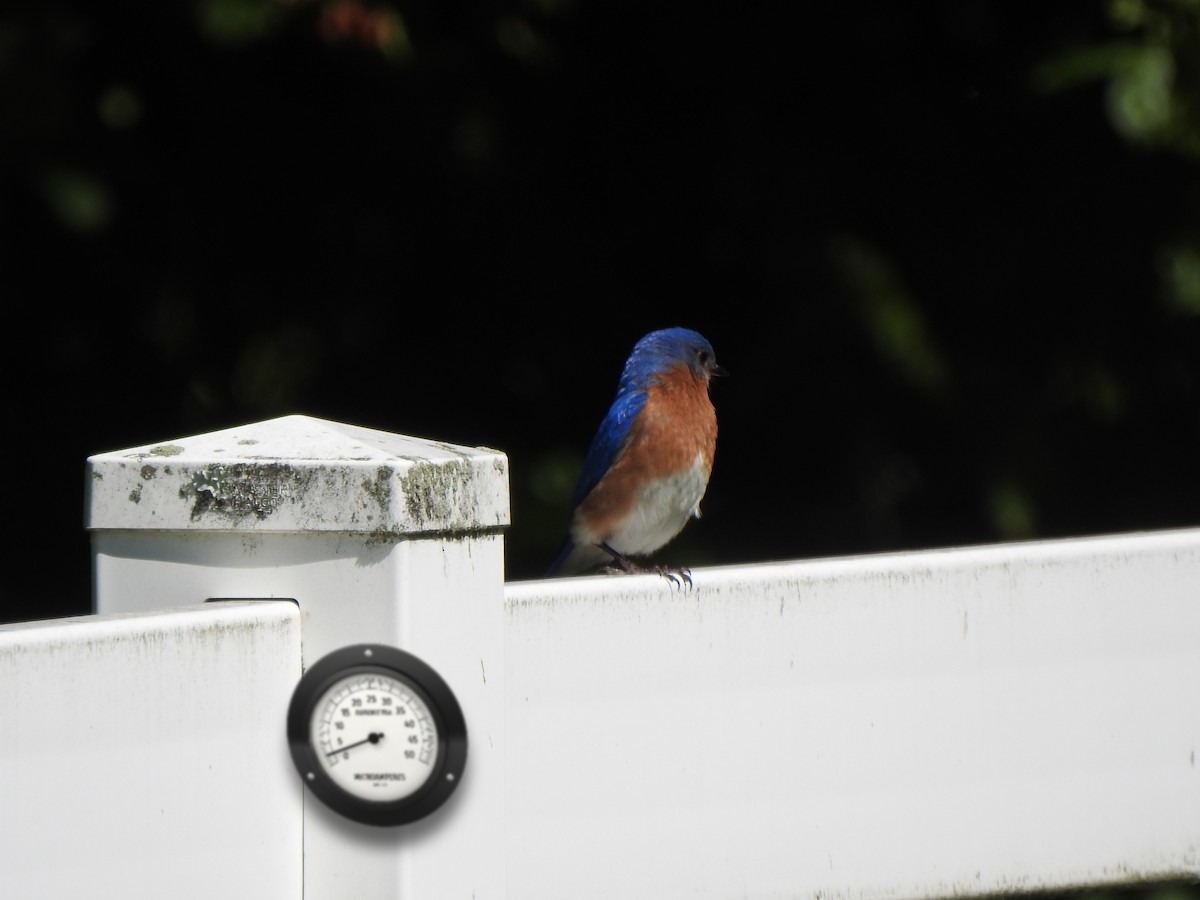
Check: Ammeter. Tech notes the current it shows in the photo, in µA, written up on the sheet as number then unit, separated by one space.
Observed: 2.5 µA
